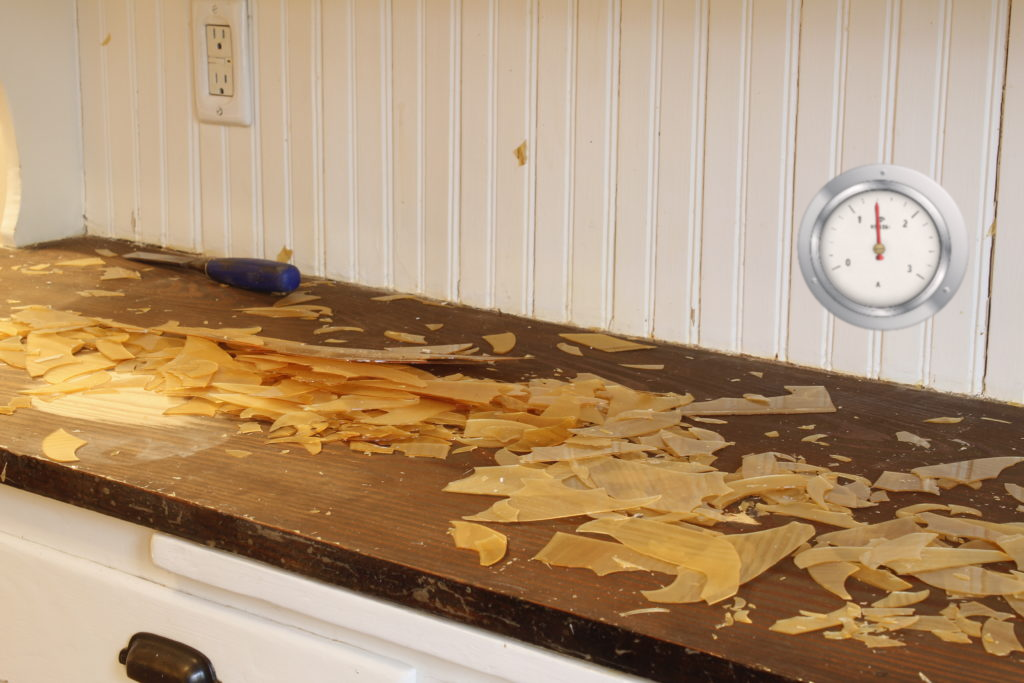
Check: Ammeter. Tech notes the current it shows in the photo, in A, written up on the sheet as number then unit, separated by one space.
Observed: 1.4 A
